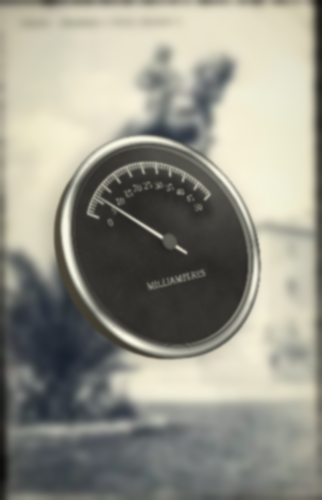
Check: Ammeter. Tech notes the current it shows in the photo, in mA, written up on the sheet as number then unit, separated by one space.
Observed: 5 mA
